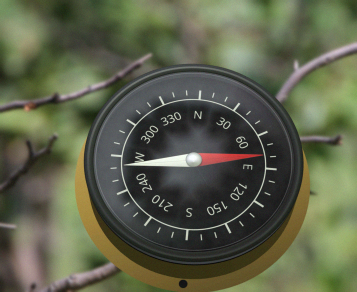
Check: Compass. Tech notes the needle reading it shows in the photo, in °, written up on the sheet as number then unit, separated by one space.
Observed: 80 °
